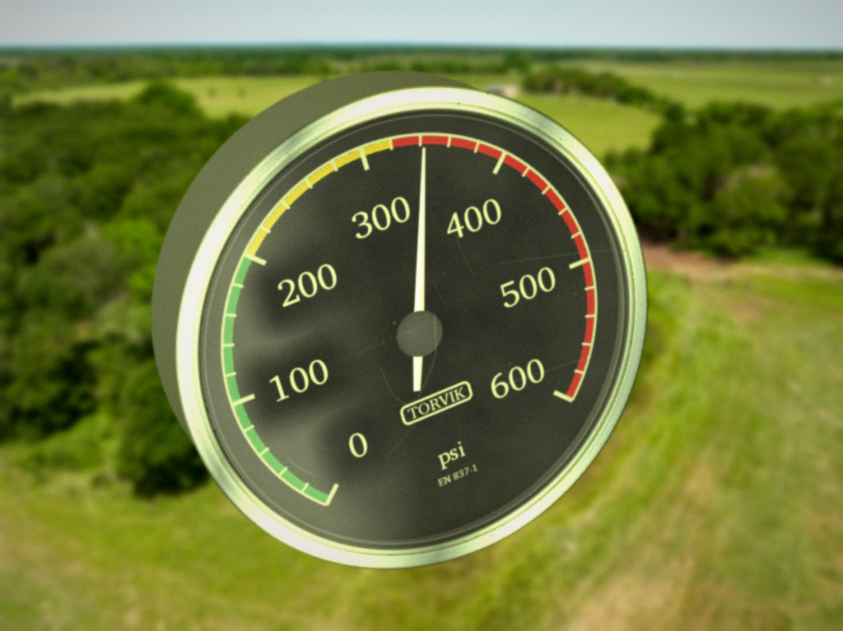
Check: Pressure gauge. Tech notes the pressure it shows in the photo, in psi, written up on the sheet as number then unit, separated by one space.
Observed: 340 psi
